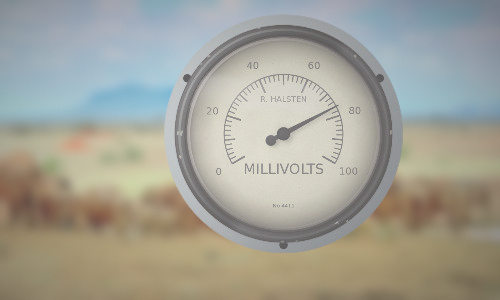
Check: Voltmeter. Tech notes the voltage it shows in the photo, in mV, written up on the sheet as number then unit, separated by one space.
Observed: 76 mV
